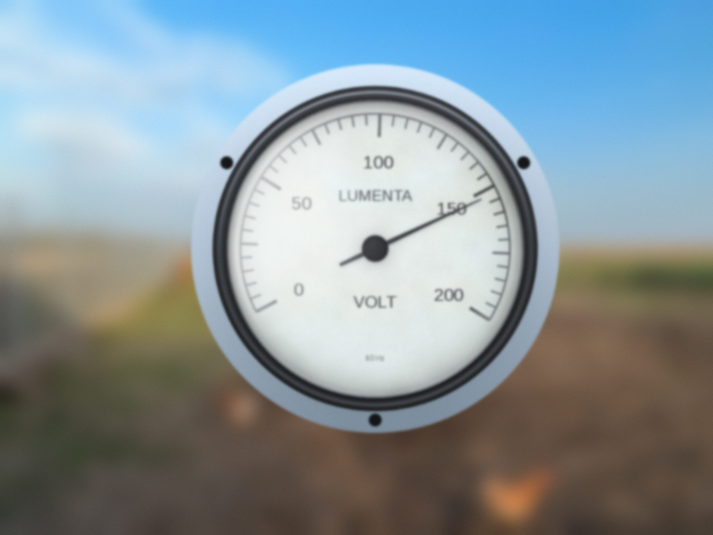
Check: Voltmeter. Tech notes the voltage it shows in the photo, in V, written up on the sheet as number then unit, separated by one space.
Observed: 152.5 V
